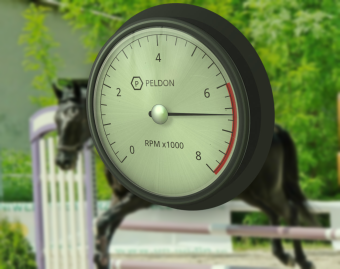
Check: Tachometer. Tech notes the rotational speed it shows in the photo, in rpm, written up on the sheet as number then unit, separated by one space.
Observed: 6625 rpm
